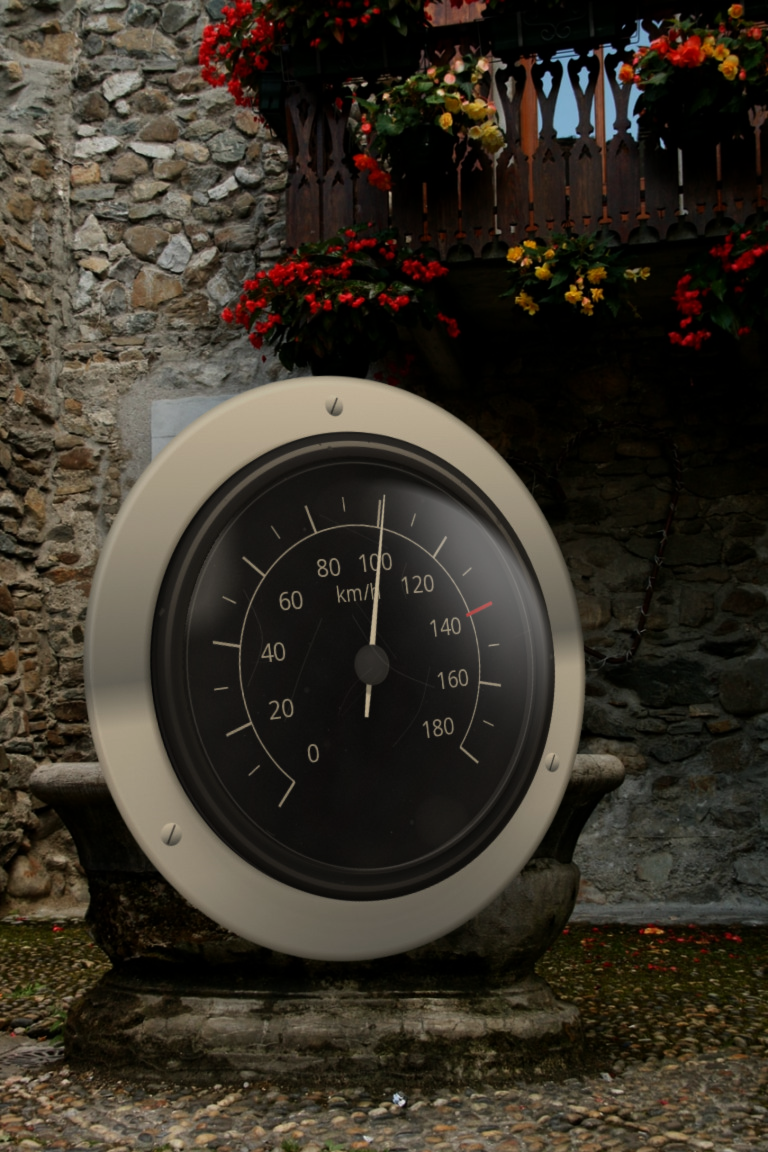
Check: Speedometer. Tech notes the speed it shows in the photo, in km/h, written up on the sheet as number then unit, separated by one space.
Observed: 100 km/h
